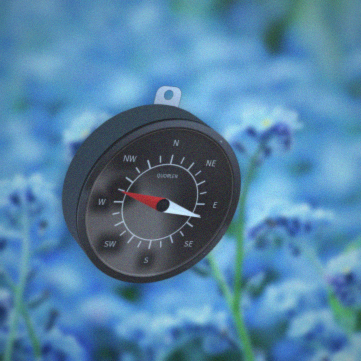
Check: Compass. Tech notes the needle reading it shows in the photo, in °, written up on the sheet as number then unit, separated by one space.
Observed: 285 °
